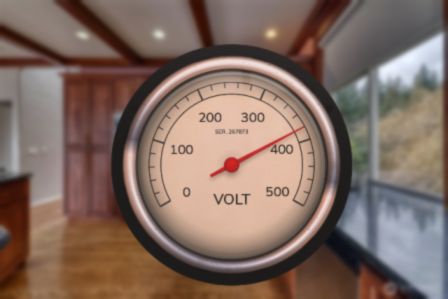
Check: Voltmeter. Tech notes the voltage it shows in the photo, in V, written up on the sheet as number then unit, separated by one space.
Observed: 380 V
